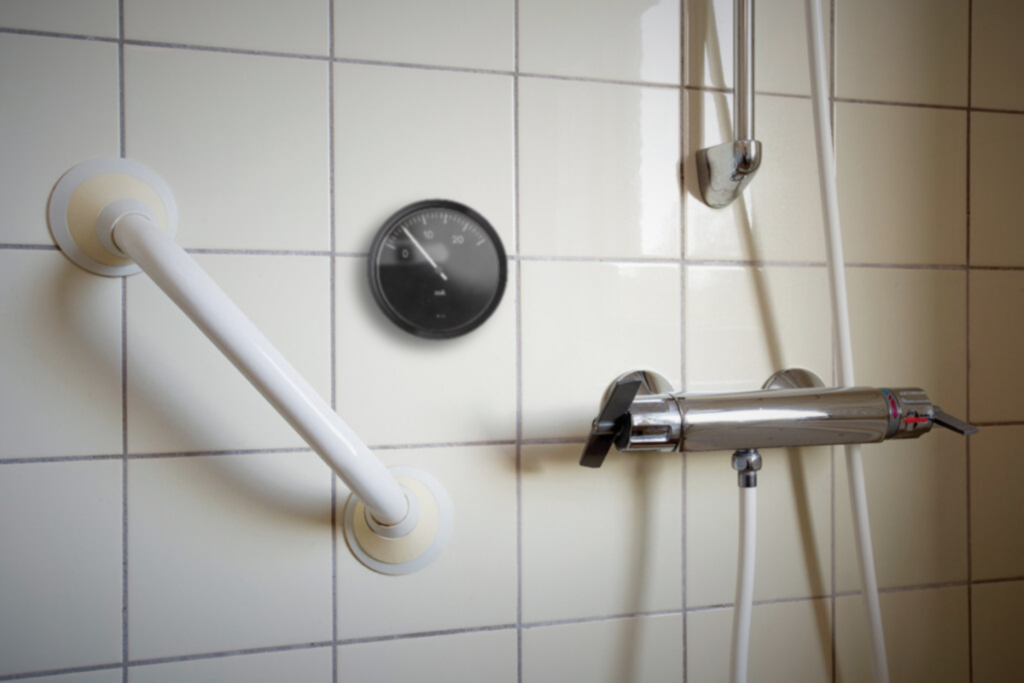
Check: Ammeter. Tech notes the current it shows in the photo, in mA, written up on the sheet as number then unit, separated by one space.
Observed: 5 mA
